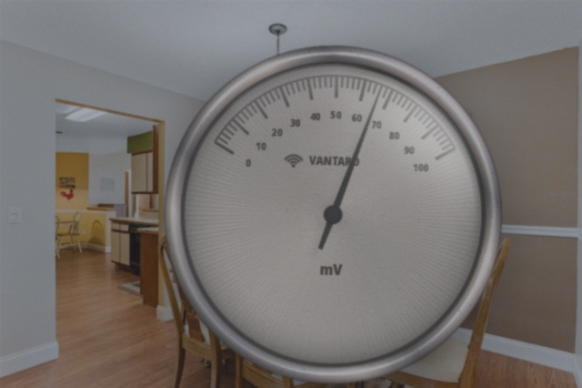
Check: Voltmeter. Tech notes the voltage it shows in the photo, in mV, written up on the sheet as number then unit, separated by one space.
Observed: 66 mV
